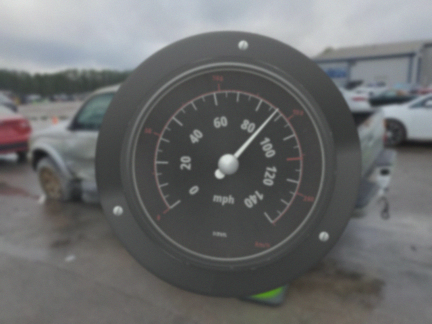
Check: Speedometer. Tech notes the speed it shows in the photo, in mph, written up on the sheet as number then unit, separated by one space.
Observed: 87.5 mph
